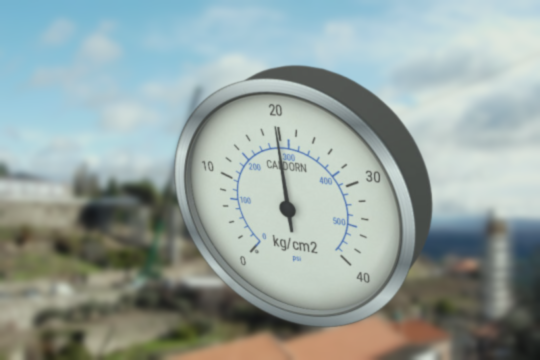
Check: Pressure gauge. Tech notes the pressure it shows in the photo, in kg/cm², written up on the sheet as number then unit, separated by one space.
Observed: 20 kg/cm²
